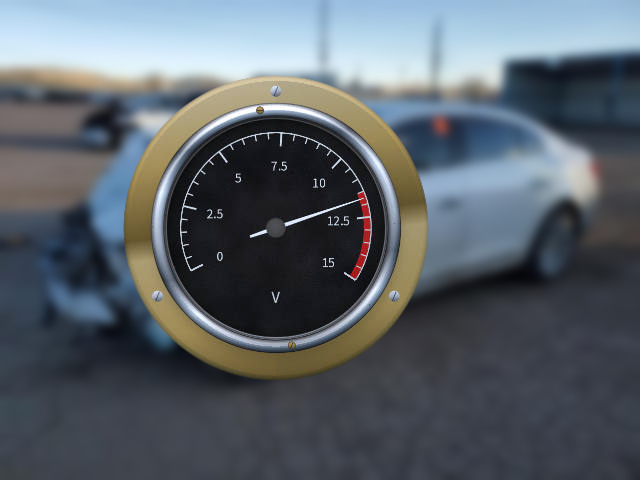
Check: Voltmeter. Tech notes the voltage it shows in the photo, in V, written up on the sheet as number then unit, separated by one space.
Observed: 11.75 V
